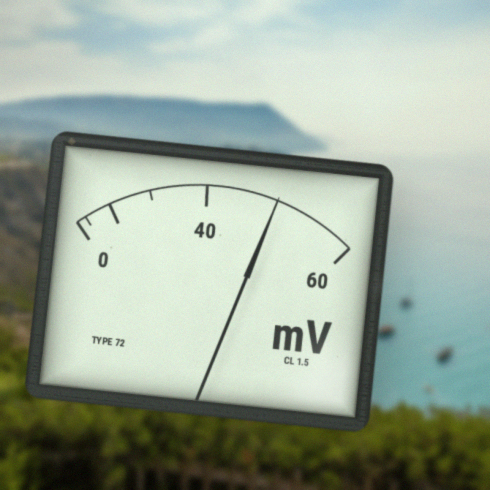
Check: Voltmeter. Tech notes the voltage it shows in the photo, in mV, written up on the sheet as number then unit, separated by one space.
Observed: 50 mV
